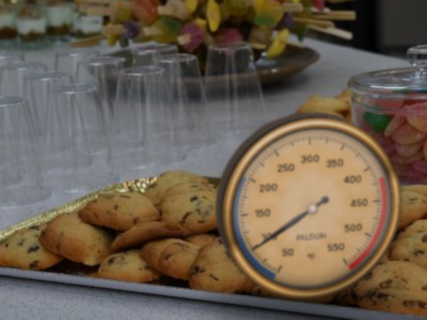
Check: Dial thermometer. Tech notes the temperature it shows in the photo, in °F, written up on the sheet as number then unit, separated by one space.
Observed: 100 °F
